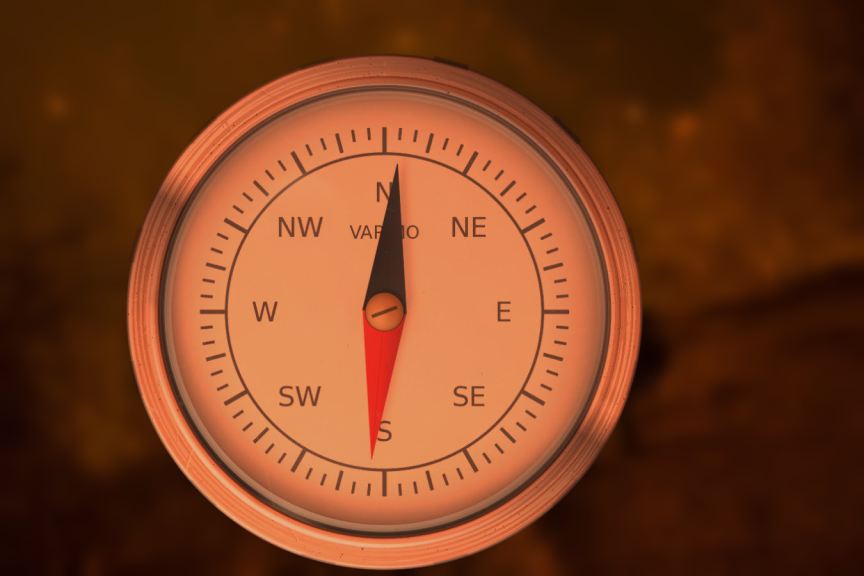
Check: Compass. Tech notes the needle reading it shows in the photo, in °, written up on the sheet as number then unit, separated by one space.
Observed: 185 °
